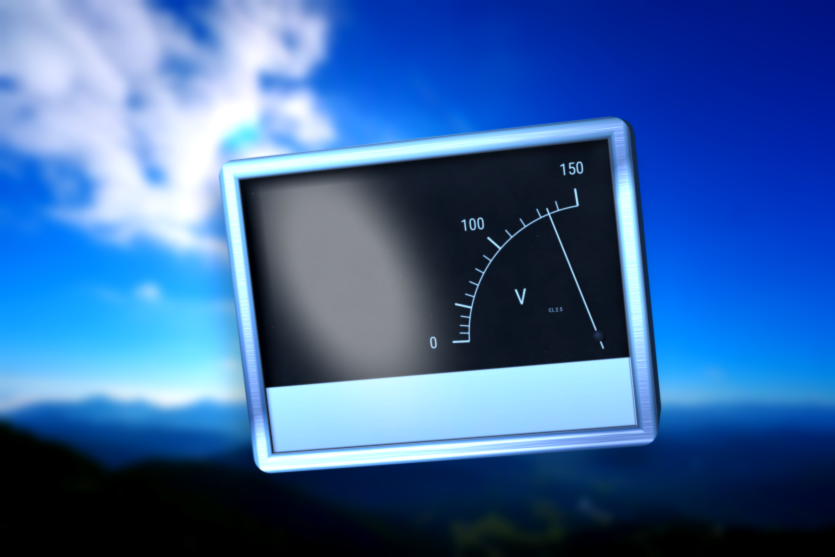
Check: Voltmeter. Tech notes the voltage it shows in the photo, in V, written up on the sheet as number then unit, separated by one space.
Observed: 135 V
